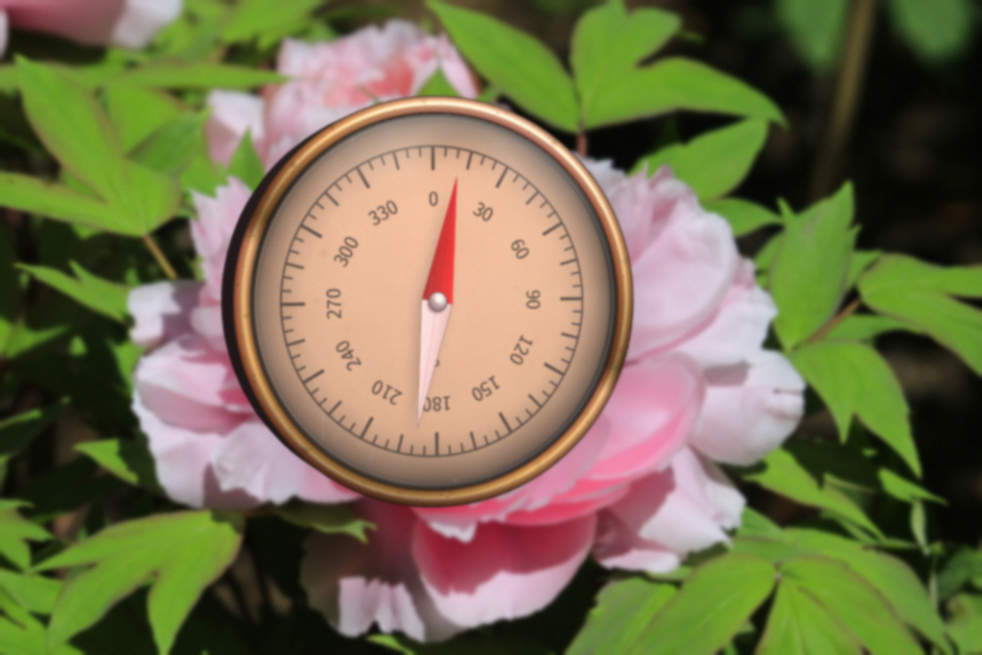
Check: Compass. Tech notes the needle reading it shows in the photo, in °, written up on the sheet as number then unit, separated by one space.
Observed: 10 °
